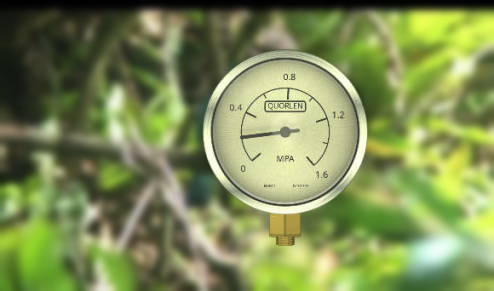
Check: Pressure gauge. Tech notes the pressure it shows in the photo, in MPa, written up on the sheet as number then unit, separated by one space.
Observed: 0.2 MPa
